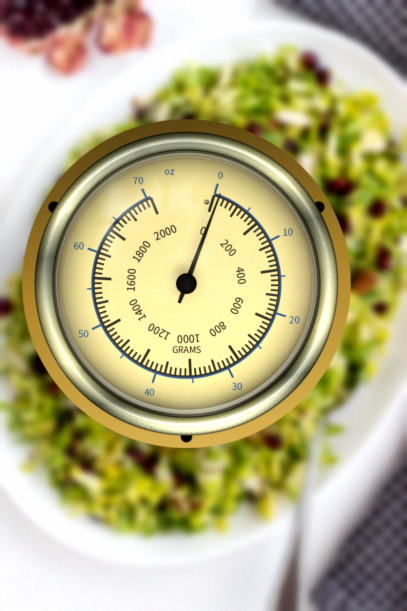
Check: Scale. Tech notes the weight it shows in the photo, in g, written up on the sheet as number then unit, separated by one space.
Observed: 20 g
